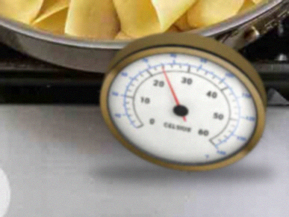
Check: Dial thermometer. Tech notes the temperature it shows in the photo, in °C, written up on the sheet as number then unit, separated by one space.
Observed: 24 °C
